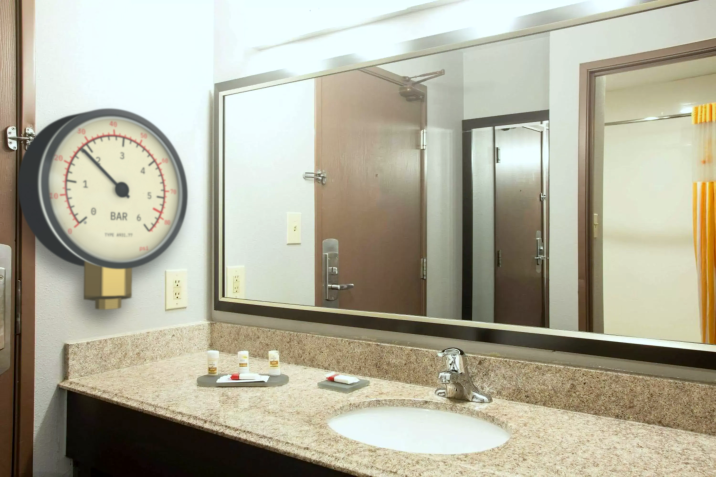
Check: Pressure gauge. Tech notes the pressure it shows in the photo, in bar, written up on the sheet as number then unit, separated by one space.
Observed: 1.8 bar
